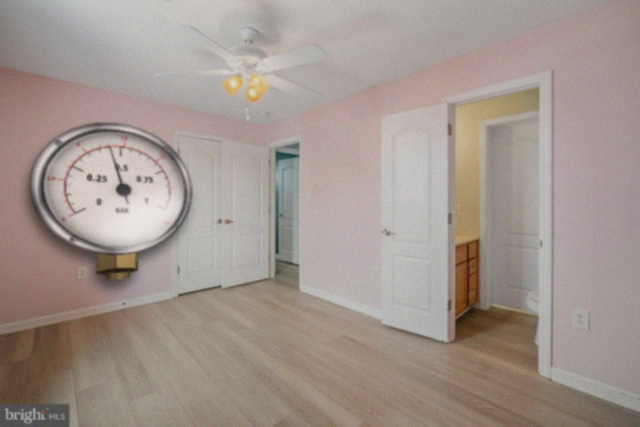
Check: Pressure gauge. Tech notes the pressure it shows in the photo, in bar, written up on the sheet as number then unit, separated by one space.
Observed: 0.45 bar
